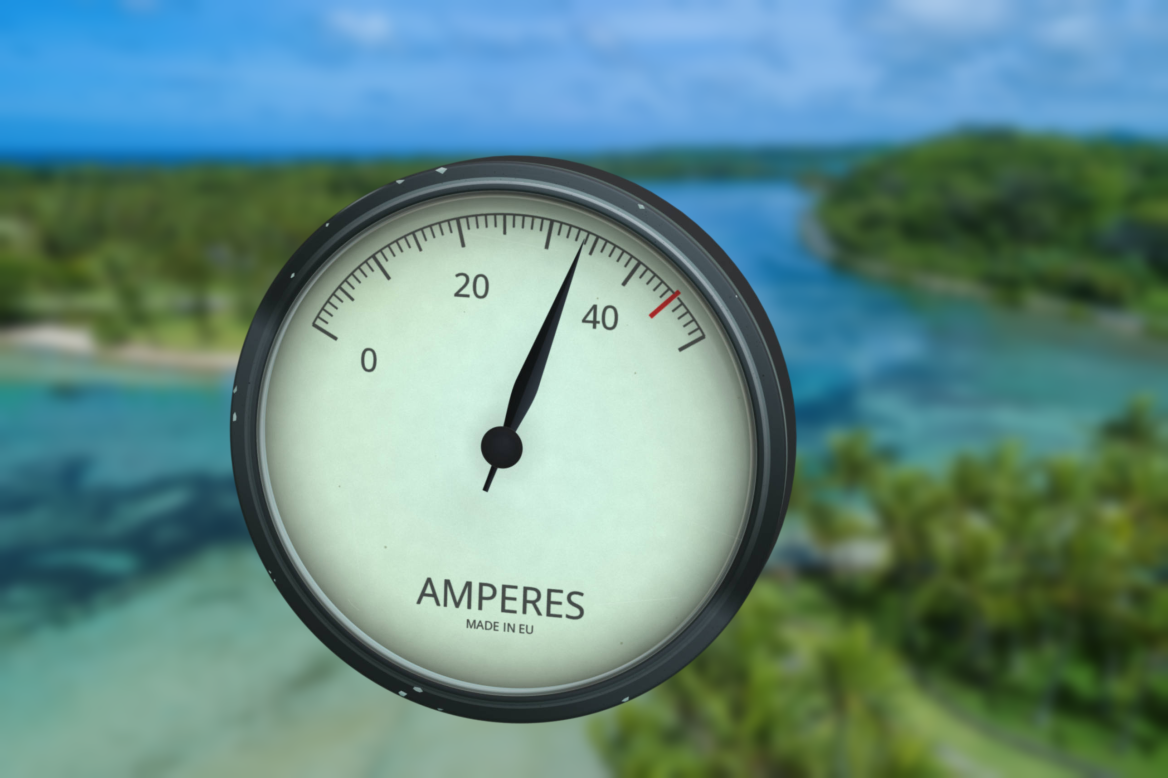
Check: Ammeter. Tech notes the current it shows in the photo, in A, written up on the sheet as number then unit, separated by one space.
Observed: 34 A
